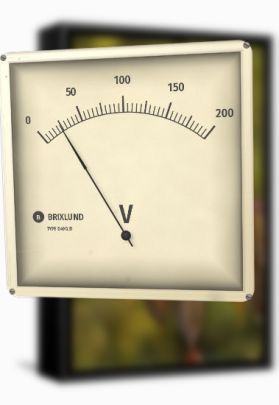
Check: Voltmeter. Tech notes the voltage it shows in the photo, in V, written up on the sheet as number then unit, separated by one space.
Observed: 25 V
